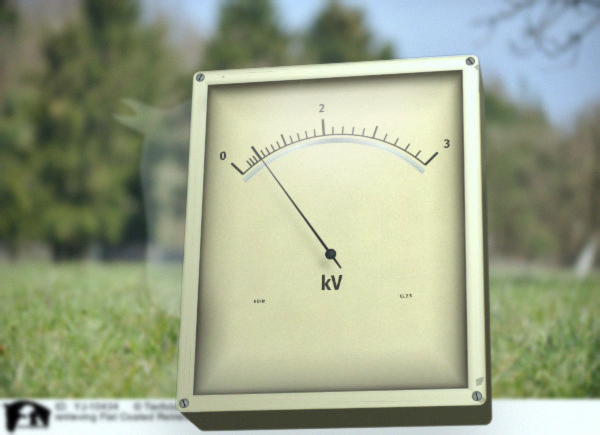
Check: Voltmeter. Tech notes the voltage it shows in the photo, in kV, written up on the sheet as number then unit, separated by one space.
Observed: 1 kV
